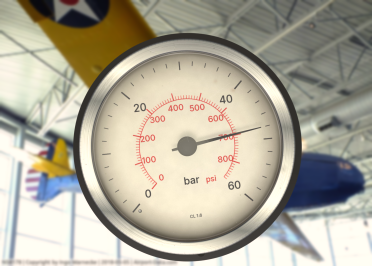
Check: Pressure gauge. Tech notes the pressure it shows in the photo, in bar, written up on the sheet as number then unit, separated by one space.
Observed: 48 bar
